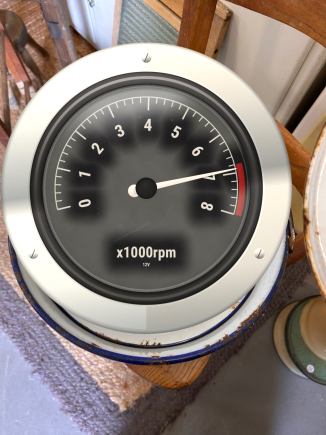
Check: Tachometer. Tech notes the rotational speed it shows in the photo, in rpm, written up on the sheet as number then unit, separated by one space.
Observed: 6900 rpm
